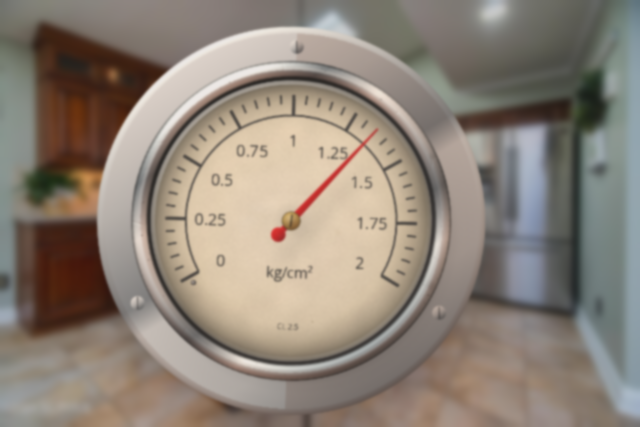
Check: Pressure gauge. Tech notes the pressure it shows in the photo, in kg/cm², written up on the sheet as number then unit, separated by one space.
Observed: 1.35 kg/cm²
